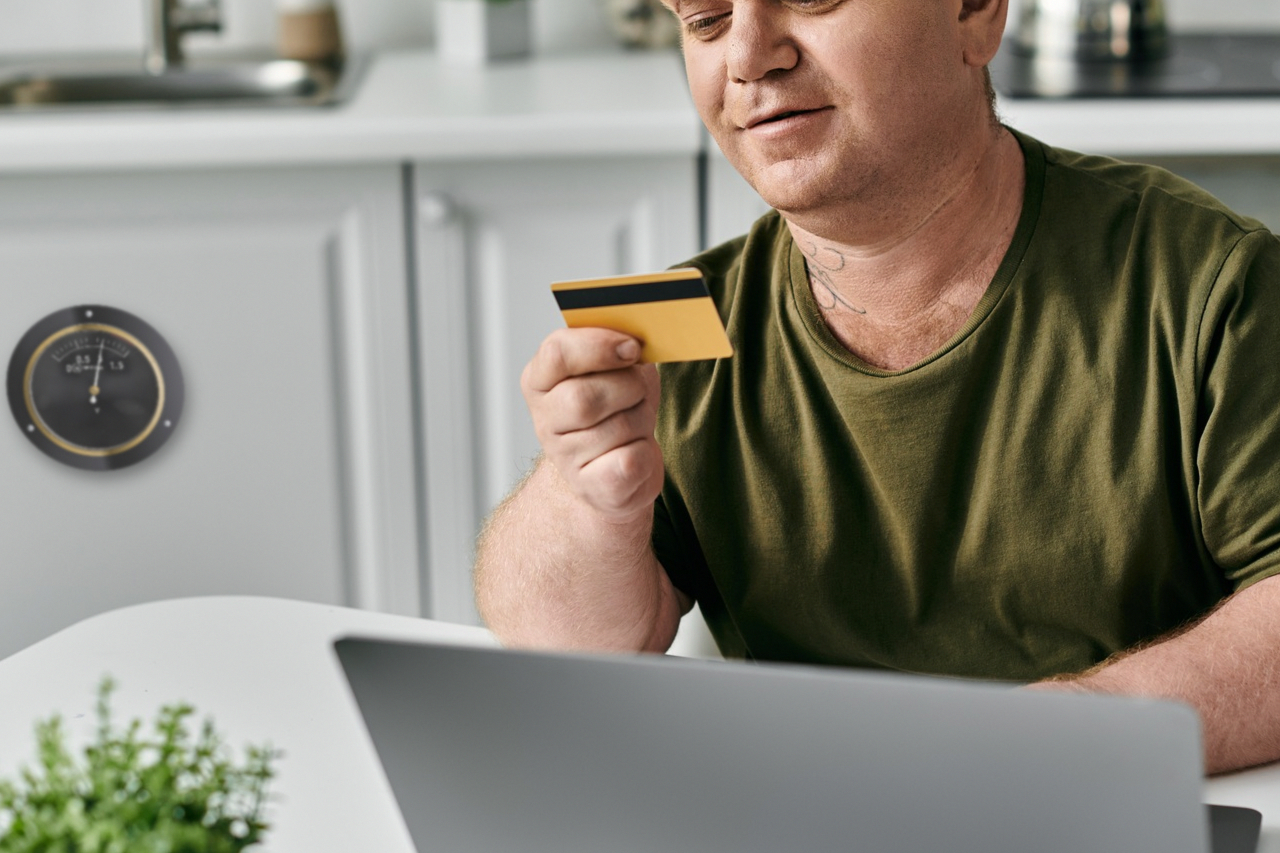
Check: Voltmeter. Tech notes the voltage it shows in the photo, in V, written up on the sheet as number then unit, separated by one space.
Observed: 1 V
